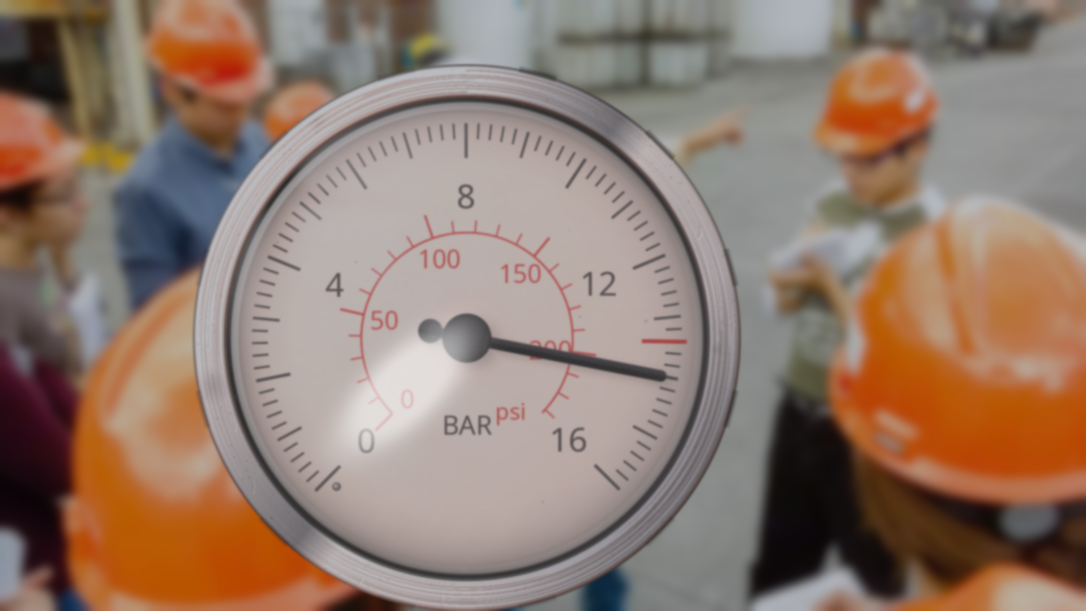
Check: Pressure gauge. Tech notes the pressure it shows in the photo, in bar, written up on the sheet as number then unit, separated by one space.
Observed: 14 bar
